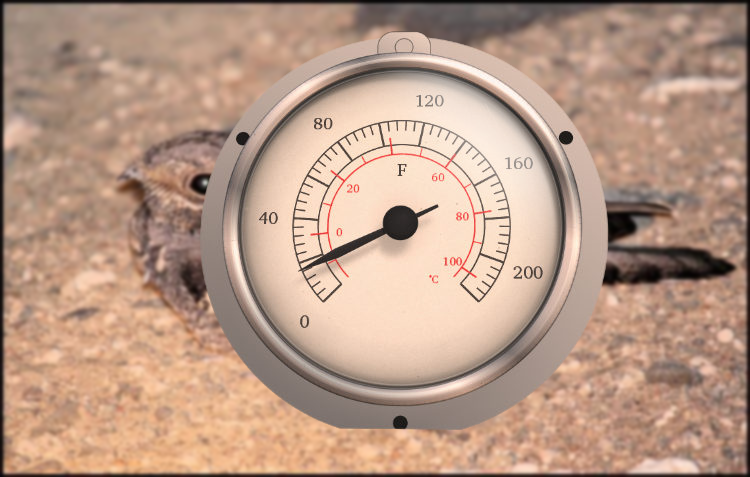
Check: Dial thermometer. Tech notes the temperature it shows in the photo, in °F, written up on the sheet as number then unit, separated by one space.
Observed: 16 °F
